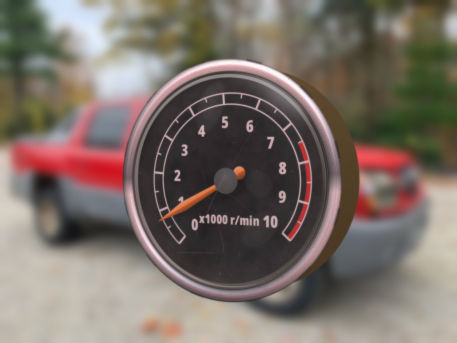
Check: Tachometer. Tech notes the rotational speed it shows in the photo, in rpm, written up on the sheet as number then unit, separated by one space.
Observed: 750 rpm
